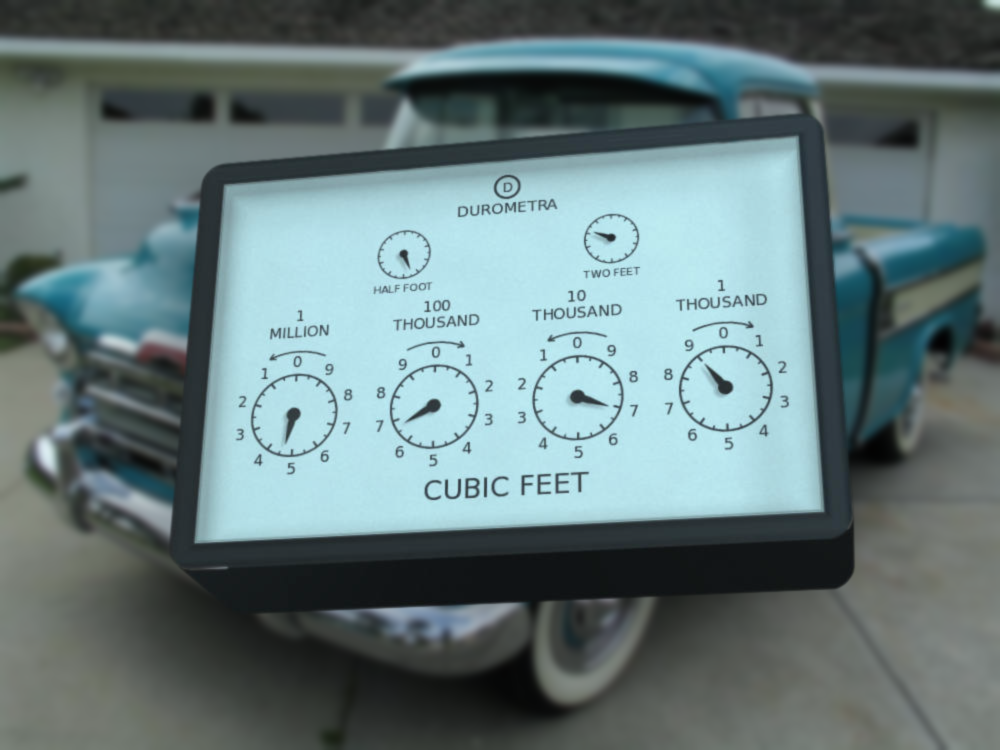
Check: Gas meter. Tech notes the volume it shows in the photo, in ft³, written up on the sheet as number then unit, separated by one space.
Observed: 466900 ft³
